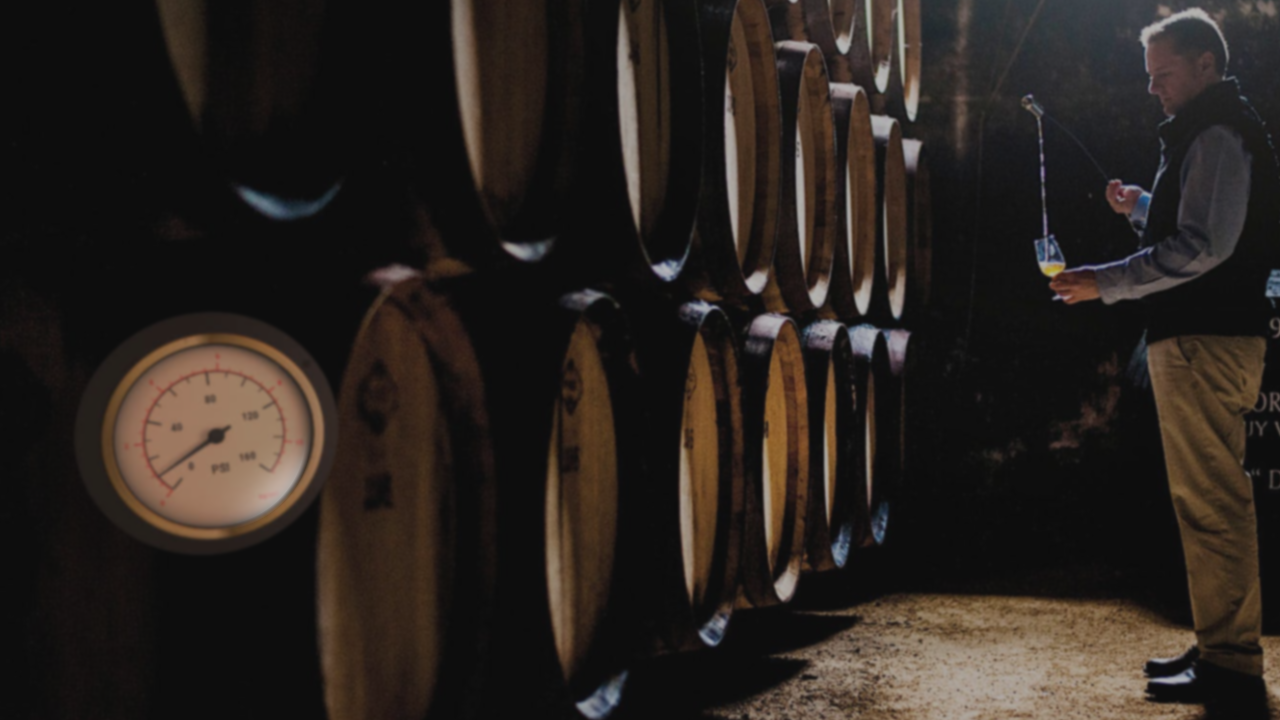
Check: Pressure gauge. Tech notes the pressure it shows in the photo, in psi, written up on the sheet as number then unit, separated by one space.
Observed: 10 psi
